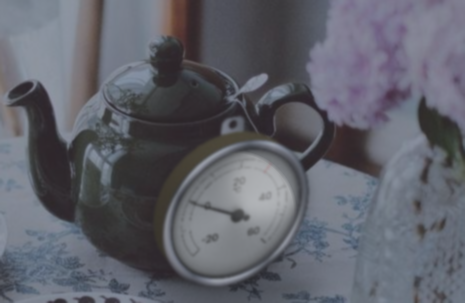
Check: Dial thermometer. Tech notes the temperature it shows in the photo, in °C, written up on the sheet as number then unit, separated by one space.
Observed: 0 °C
